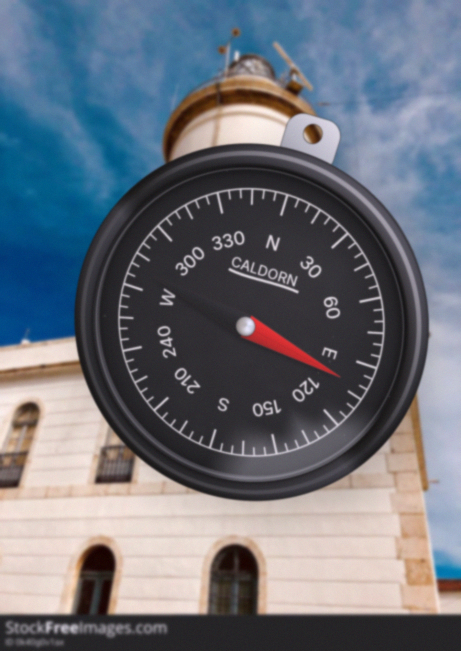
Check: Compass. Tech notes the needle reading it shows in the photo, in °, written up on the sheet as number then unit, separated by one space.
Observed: 100 °
